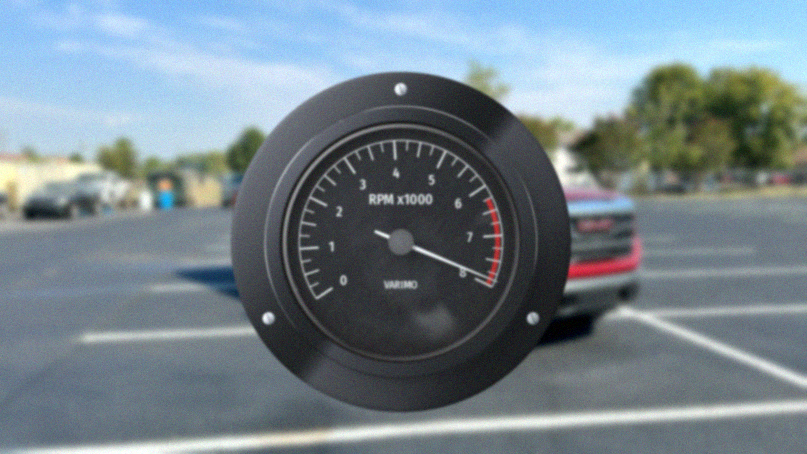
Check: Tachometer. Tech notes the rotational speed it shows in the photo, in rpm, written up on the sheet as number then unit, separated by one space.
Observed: 7875 rpm
